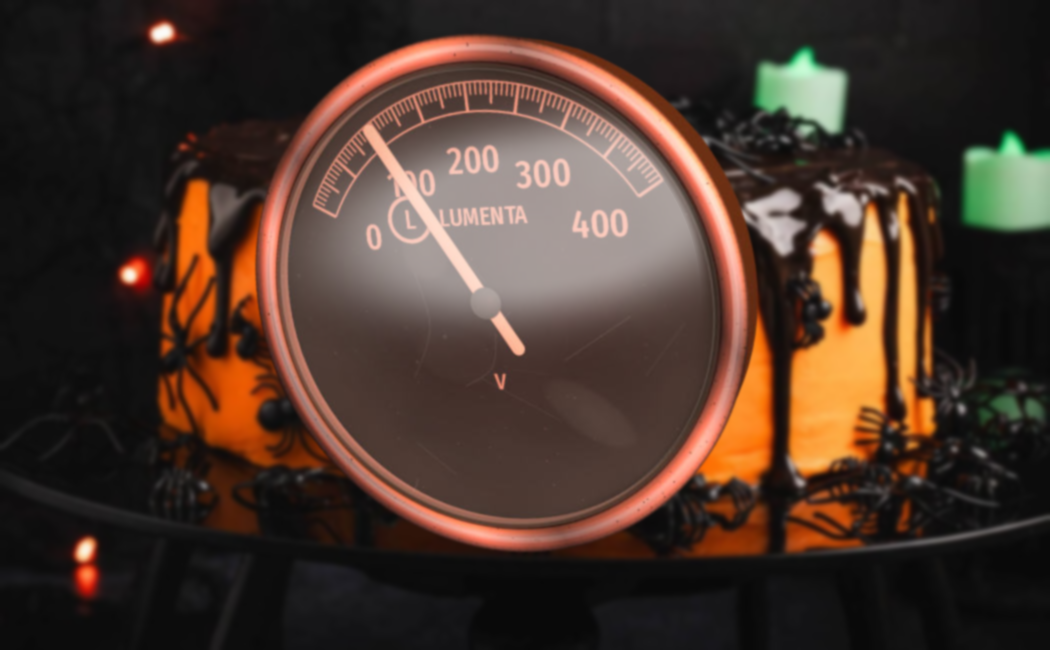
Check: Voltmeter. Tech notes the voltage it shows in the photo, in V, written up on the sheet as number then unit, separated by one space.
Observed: 100 V
